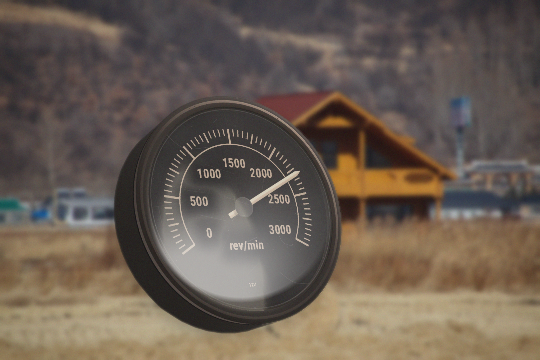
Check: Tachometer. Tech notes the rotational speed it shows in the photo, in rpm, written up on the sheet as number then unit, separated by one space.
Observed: 2300 rpm
